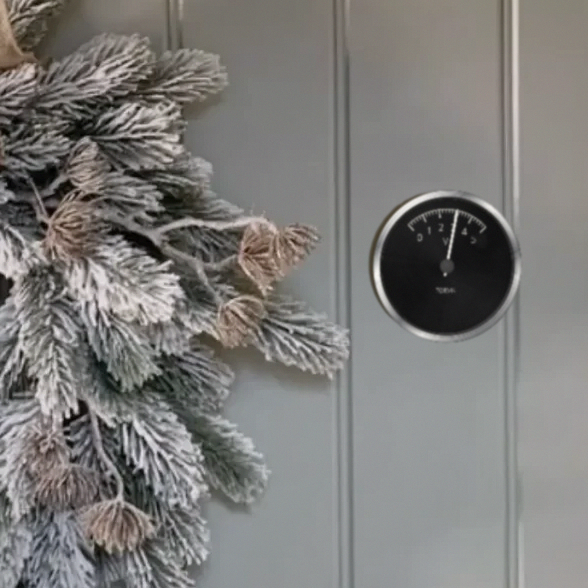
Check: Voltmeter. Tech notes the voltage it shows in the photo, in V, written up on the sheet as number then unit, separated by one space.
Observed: 3 V
